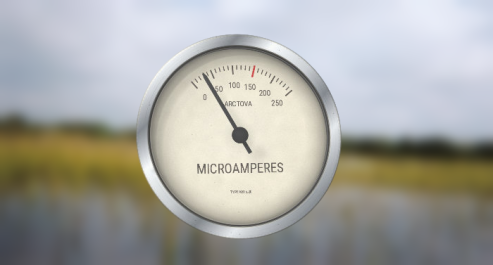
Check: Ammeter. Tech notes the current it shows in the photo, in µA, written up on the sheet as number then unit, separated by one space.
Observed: 30 µA
